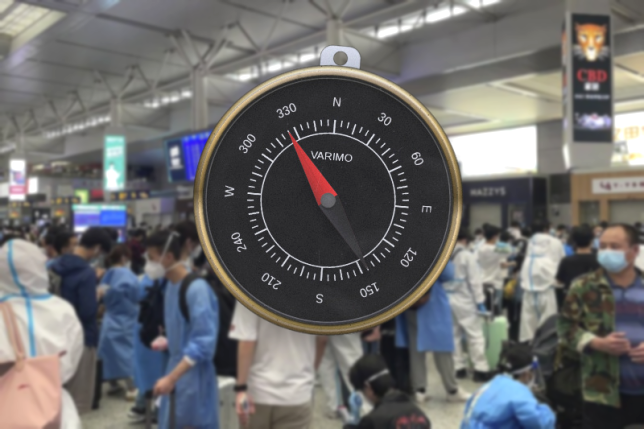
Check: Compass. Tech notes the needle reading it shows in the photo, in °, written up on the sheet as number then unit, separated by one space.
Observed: 325 °
